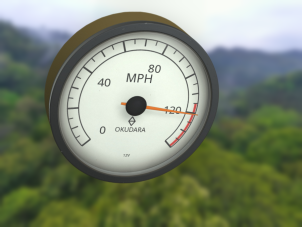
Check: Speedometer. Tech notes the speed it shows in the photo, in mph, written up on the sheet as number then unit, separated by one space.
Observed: 120 mph
